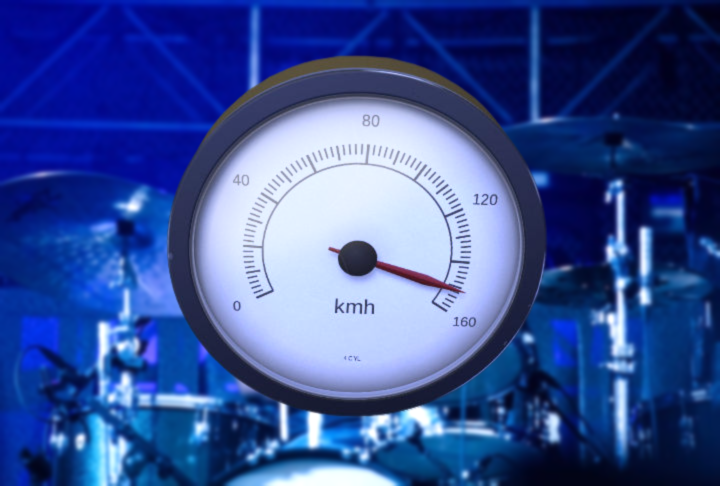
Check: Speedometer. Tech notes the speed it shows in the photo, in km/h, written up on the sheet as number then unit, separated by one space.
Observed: 150 km/h
